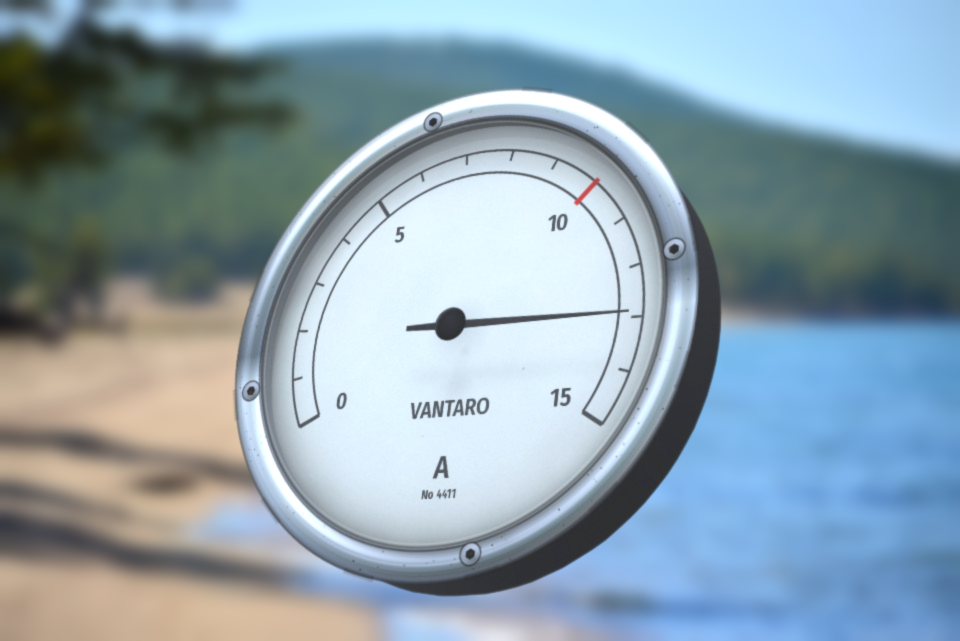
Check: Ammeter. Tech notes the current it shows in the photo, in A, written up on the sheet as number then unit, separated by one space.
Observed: 13 A
